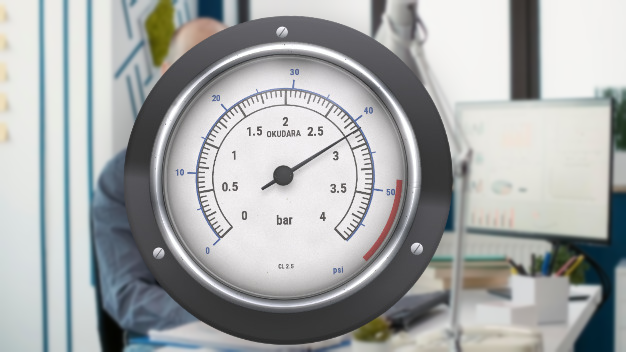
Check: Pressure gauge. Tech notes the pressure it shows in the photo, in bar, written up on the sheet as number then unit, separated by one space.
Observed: 2.85 bar
